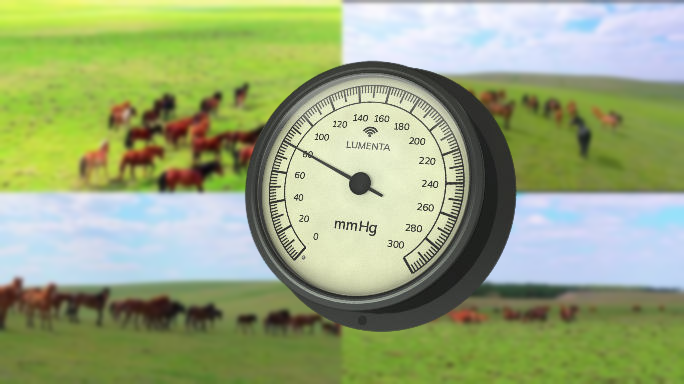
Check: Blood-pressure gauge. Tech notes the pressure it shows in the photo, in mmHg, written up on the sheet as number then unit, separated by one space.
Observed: 80 mmHg
